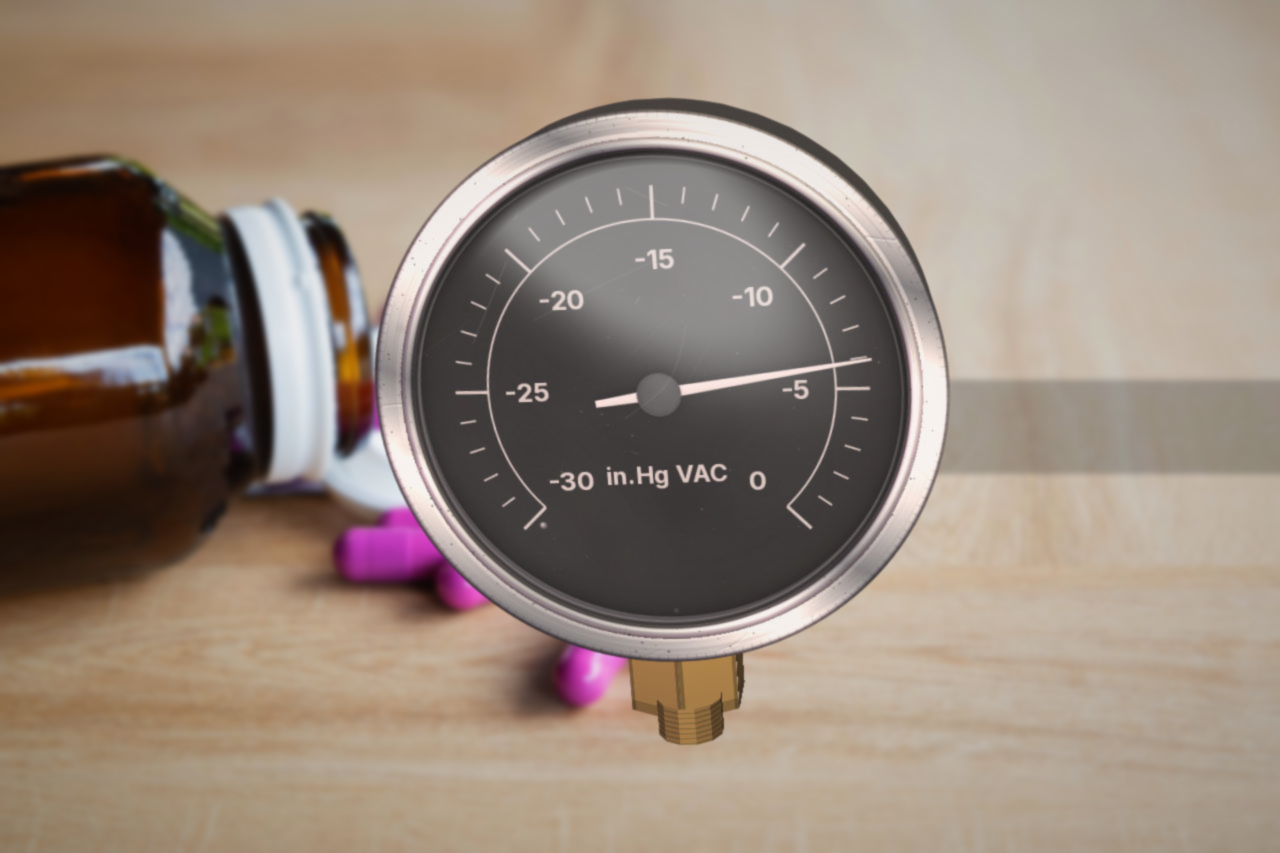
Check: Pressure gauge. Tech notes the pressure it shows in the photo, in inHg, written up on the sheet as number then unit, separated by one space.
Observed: -6 inHg
